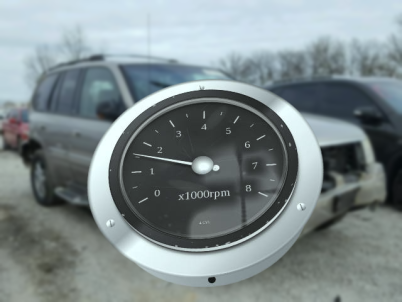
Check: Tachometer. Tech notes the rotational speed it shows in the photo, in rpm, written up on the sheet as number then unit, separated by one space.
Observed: 1500 rpm
